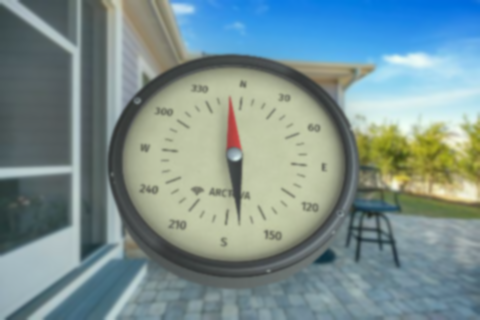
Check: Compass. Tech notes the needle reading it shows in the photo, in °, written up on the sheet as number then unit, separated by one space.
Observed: 350 °
